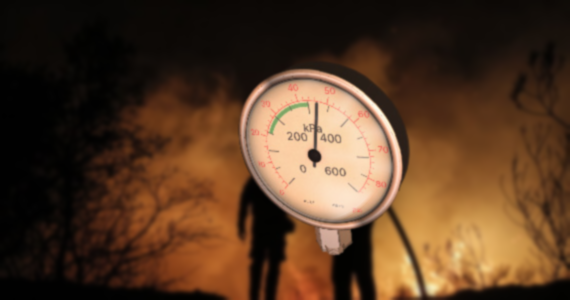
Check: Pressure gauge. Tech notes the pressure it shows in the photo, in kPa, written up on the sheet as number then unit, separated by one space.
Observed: 325 kPa
